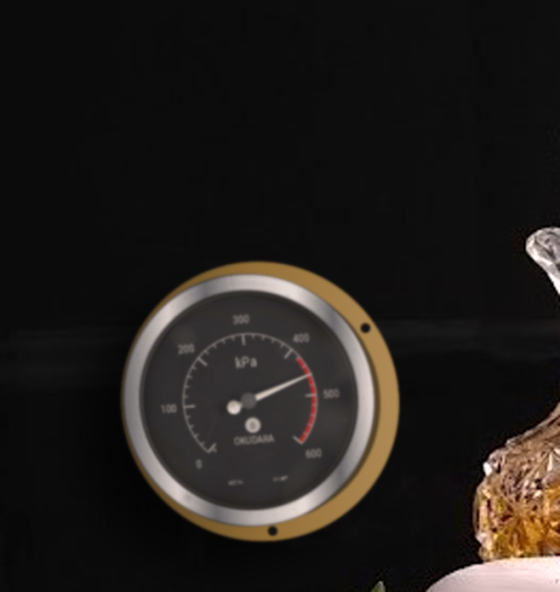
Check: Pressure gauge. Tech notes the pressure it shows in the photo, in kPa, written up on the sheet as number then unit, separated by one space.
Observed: 460 kPa
